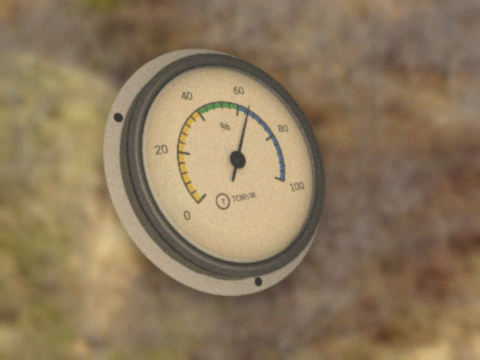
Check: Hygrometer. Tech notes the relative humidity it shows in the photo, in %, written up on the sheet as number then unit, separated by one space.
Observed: 64 %
